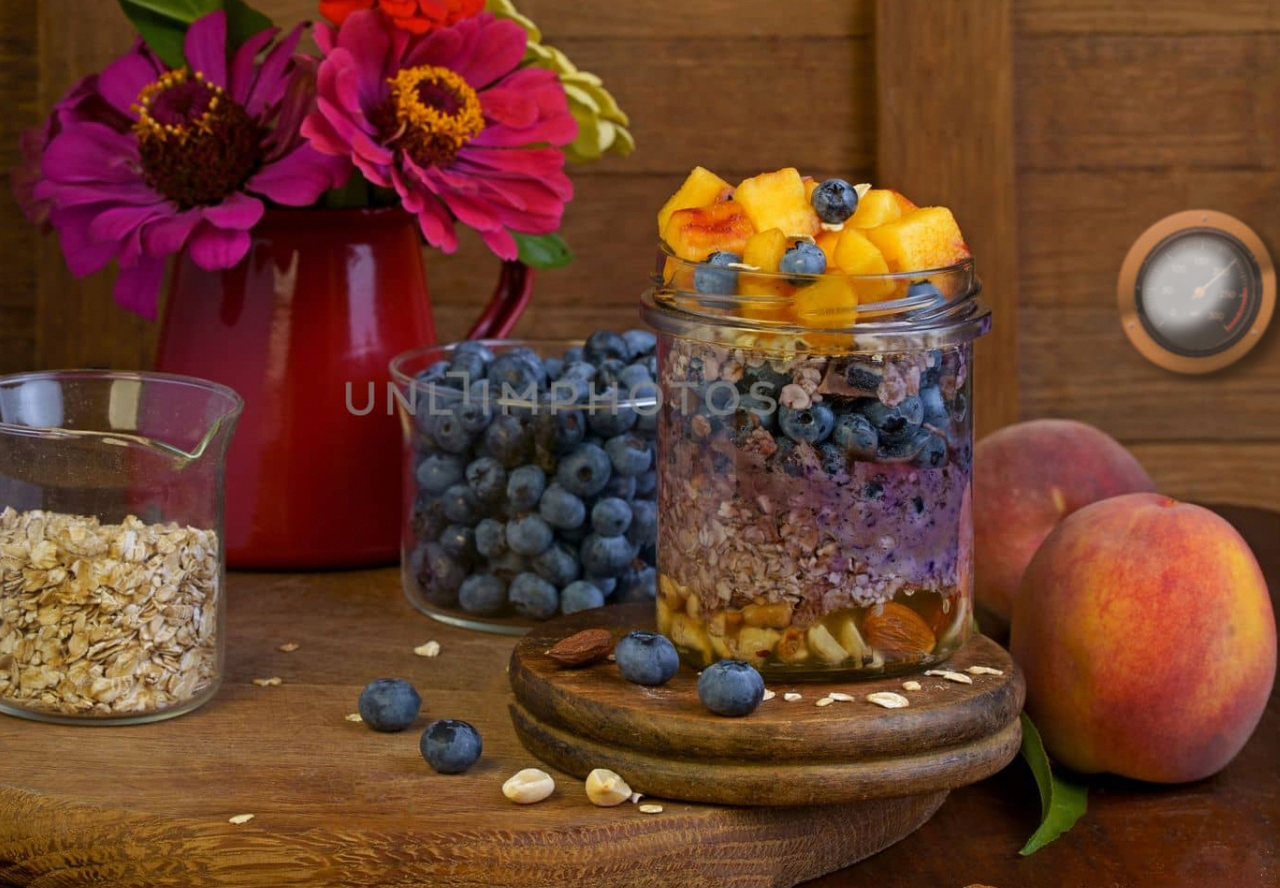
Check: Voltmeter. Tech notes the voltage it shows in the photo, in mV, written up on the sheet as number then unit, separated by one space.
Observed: 200 mV
